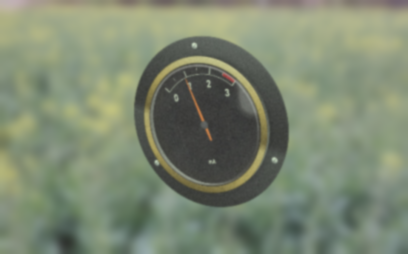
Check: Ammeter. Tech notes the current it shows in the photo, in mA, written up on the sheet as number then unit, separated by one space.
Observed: 1 mA
